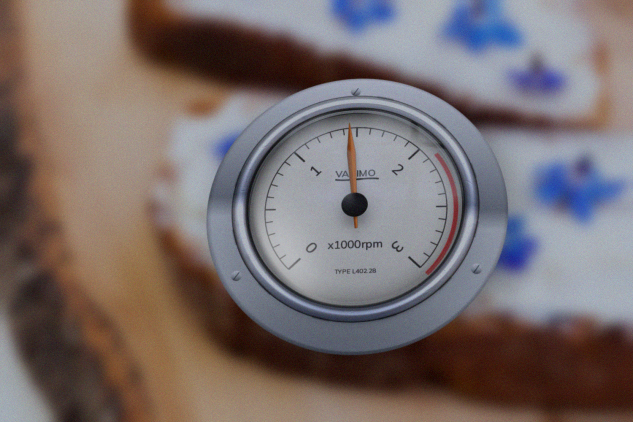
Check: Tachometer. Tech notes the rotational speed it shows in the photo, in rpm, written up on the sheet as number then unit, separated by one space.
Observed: 1450 rpm
